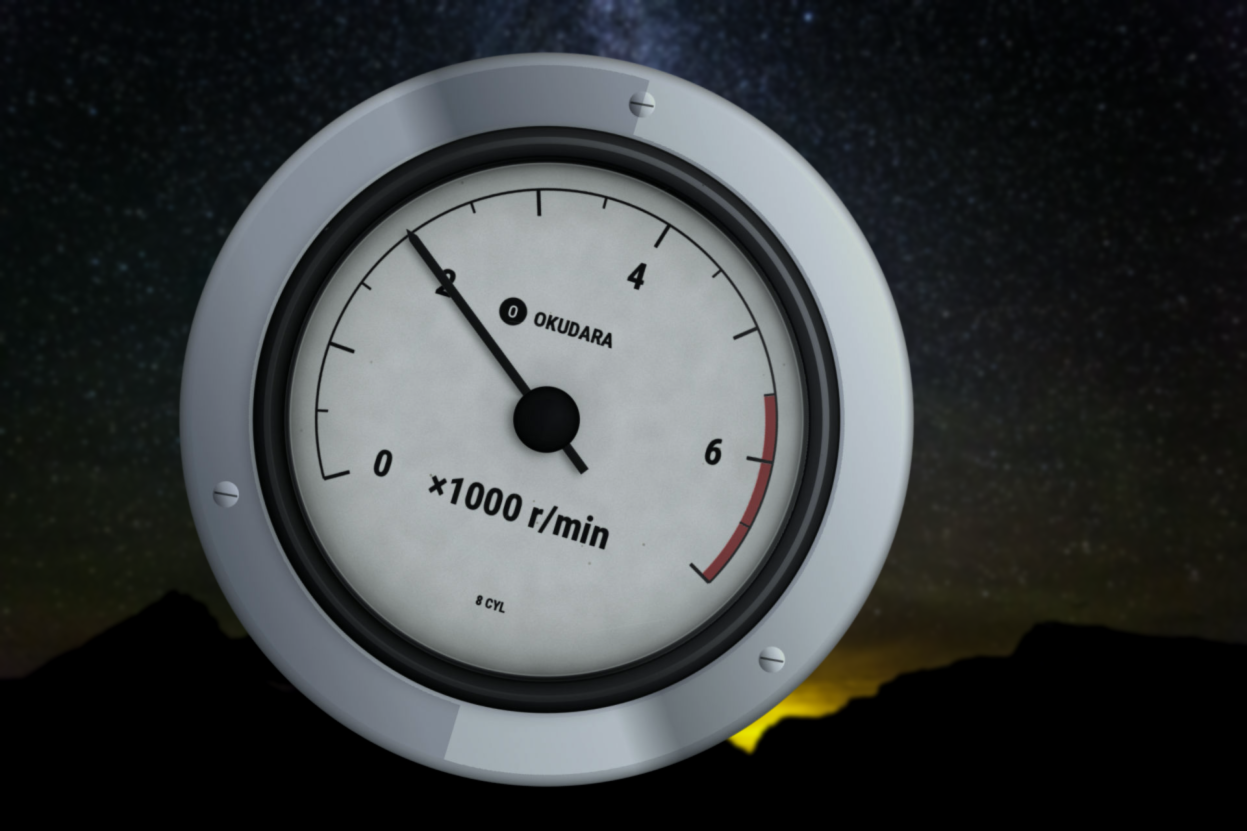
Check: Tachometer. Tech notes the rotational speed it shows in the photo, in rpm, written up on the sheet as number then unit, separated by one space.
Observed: 2000 rpm
